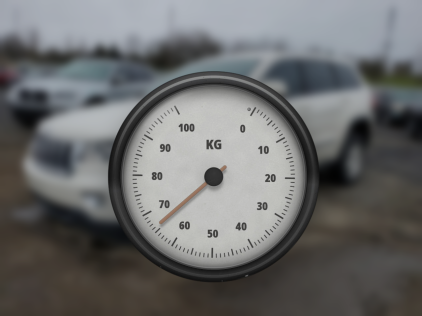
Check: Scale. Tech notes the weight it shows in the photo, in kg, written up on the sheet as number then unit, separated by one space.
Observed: 66 kg
